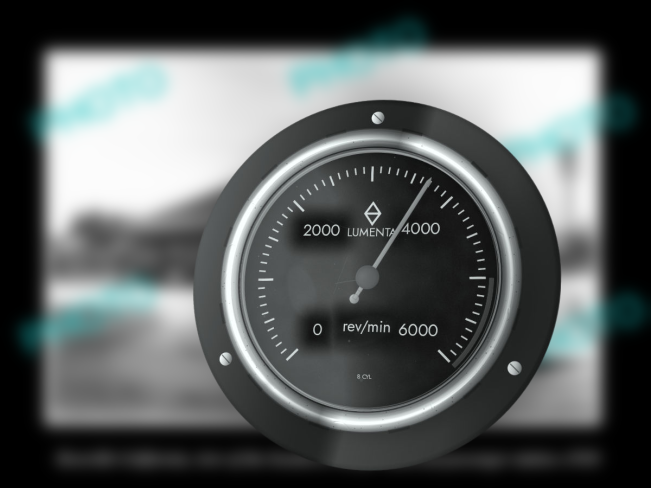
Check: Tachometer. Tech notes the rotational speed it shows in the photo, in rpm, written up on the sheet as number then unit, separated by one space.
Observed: 3700 rpm
